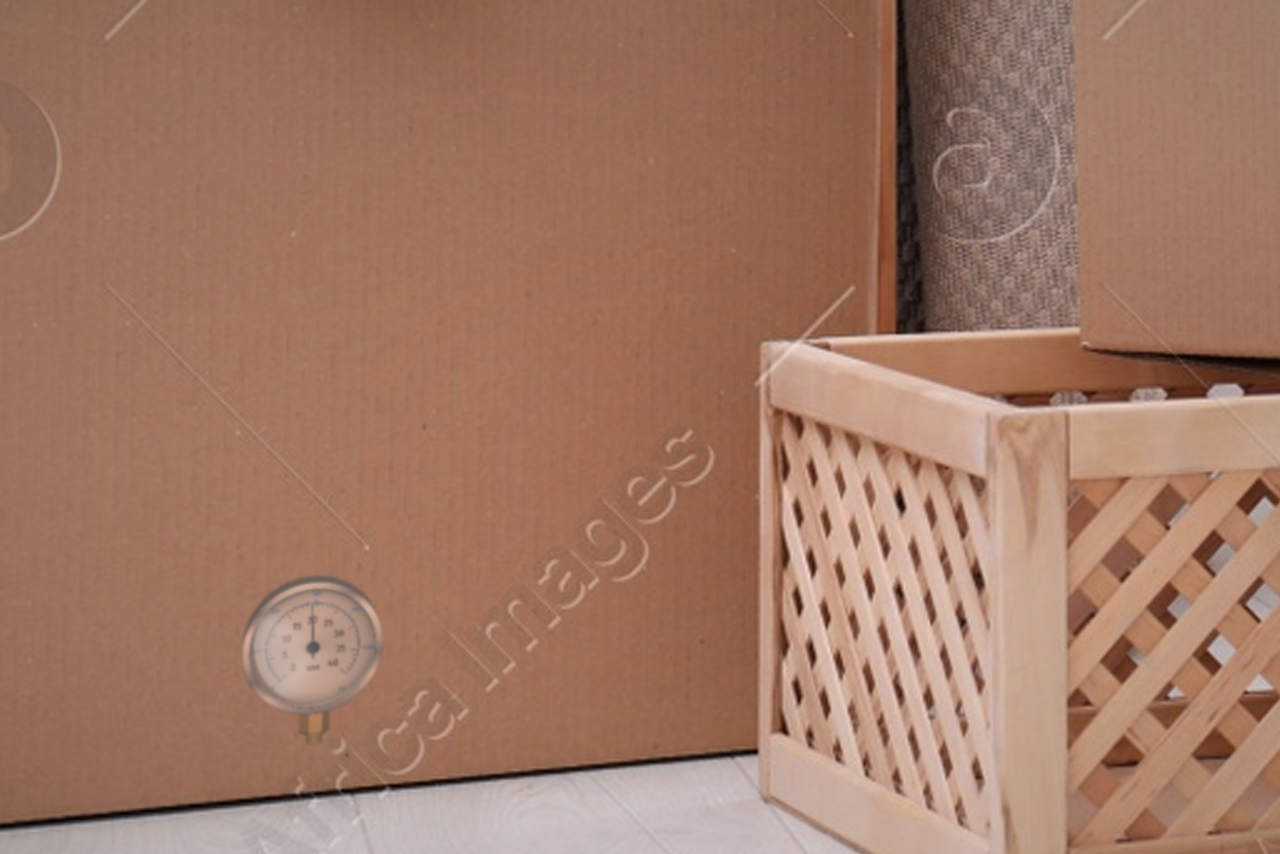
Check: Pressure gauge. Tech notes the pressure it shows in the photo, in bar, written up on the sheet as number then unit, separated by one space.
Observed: 20 bar
